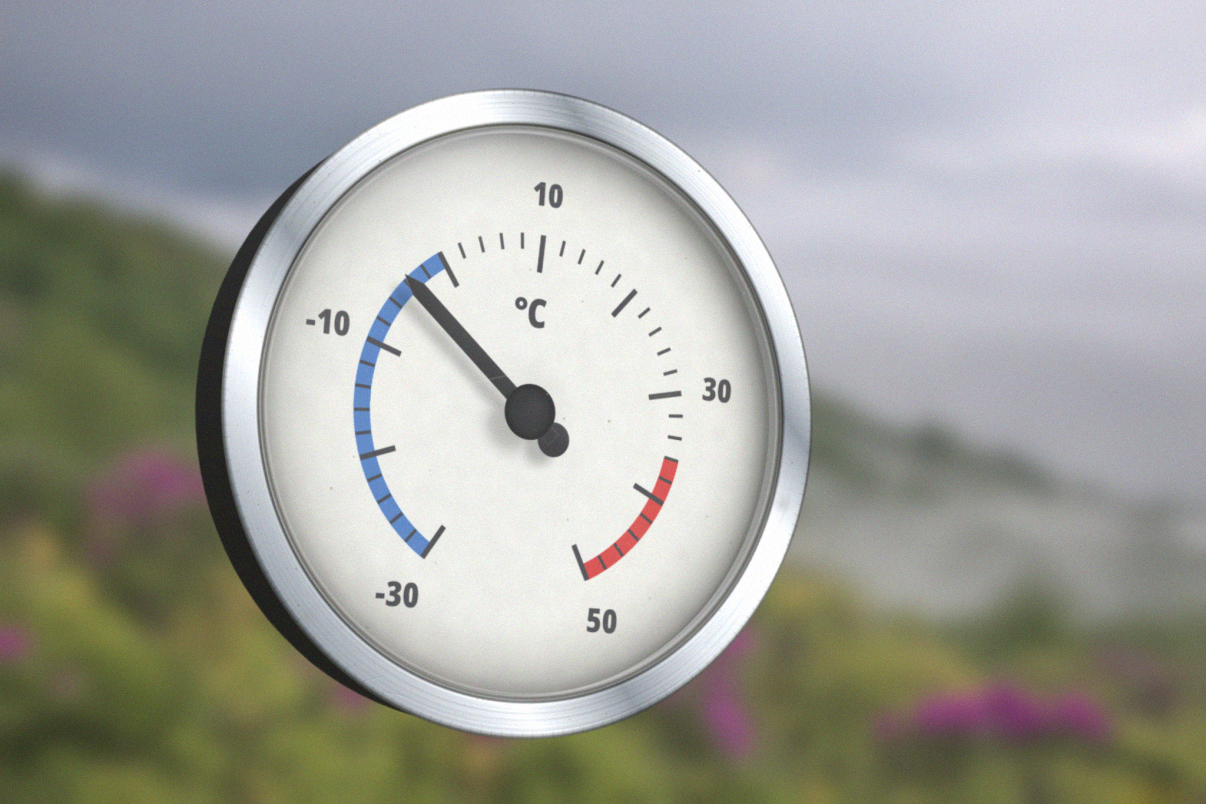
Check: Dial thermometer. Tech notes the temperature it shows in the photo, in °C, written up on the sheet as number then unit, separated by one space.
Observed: -4 °C
